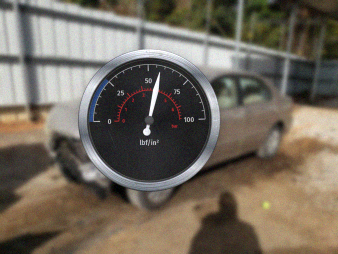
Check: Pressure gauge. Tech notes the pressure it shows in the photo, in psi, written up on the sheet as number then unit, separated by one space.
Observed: 57.5 psi
